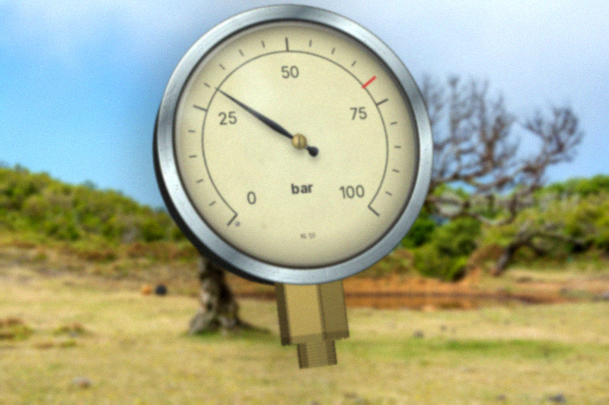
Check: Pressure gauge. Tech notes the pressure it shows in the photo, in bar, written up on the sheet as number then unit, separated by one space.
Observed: 30 bar
